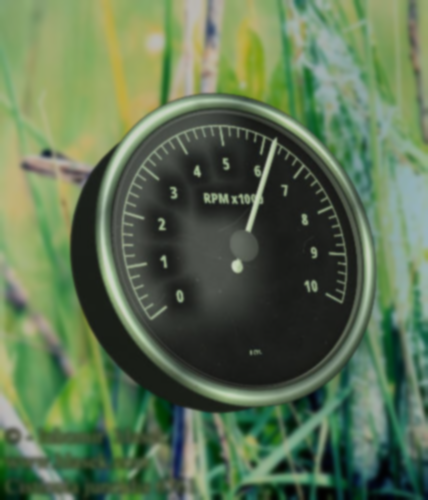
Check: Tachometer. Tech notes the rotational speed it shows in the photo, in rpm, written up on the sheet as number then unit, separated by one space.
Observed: 6200 rpm
